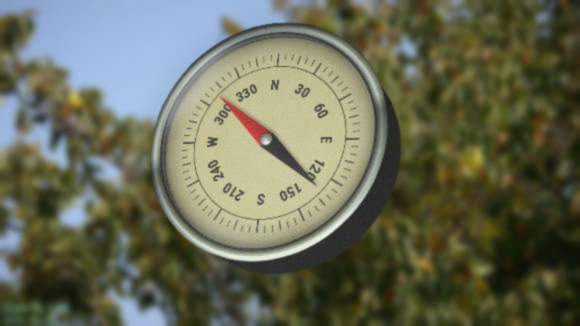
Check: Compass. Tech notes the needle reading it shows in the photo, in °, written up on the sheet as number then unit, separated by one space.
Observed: 310 °
